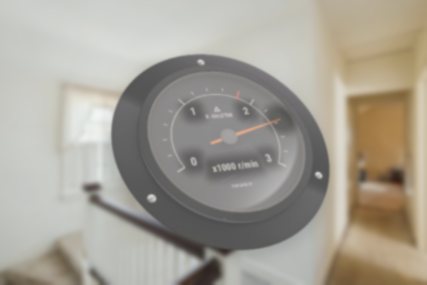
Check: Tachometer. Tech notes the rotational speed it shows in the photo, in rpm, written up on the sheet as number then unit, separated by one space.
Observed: 2400 rpm
